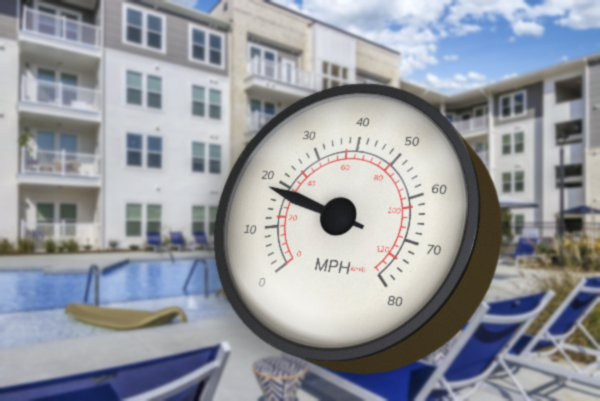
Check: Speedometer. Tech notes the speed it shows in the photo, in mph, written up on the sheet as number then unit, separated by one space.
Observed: 18 mph
